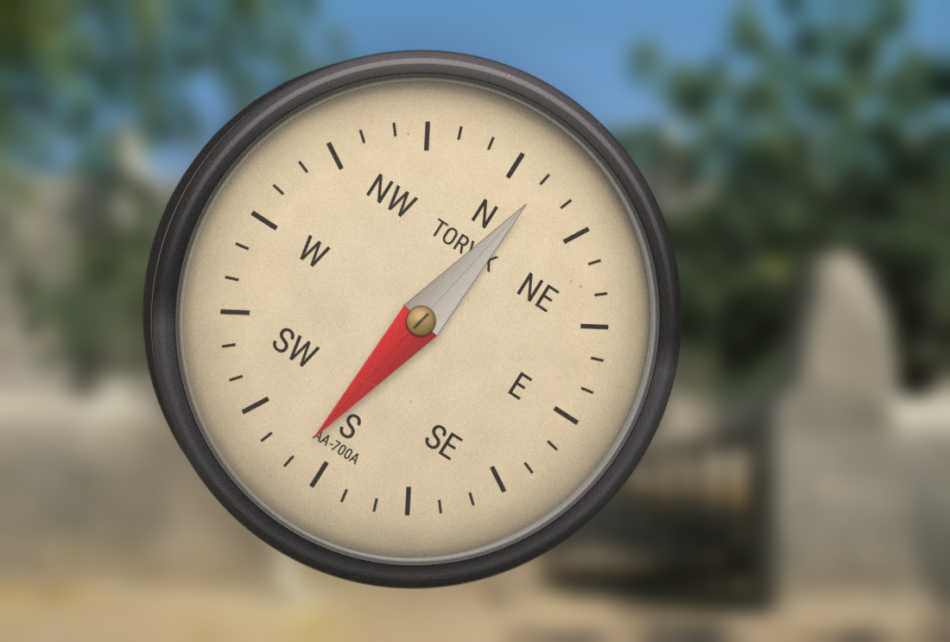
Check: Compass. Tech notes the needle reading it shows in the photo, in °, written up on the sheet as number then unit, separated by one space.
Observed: 190 °
